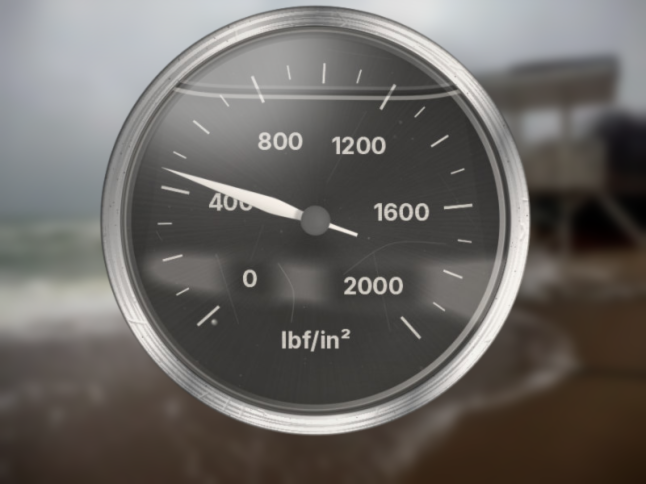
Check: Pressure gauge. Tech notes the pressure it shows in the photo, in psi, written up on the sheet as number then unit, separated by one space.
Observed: 450 psi
